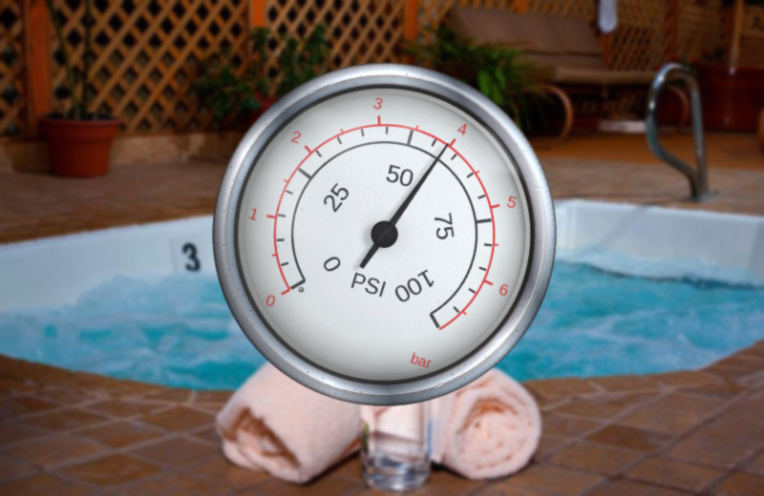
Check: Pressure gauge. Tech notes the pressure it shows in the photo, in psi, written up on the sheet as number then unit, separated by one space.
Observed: 57.5 psi
